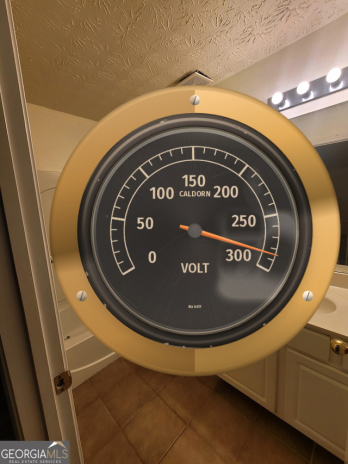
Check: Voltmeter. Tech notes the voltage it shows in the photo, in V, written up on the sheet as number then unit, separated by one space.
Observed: 285 V
